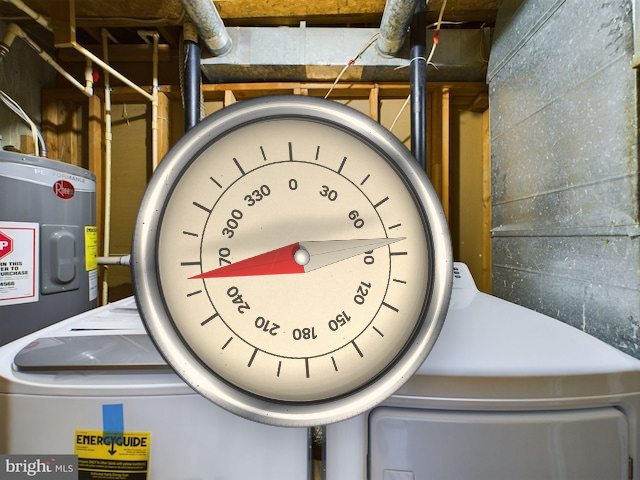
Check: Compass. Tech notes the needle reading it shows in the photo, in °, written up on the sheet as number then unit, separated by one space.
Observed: 262.5 °
